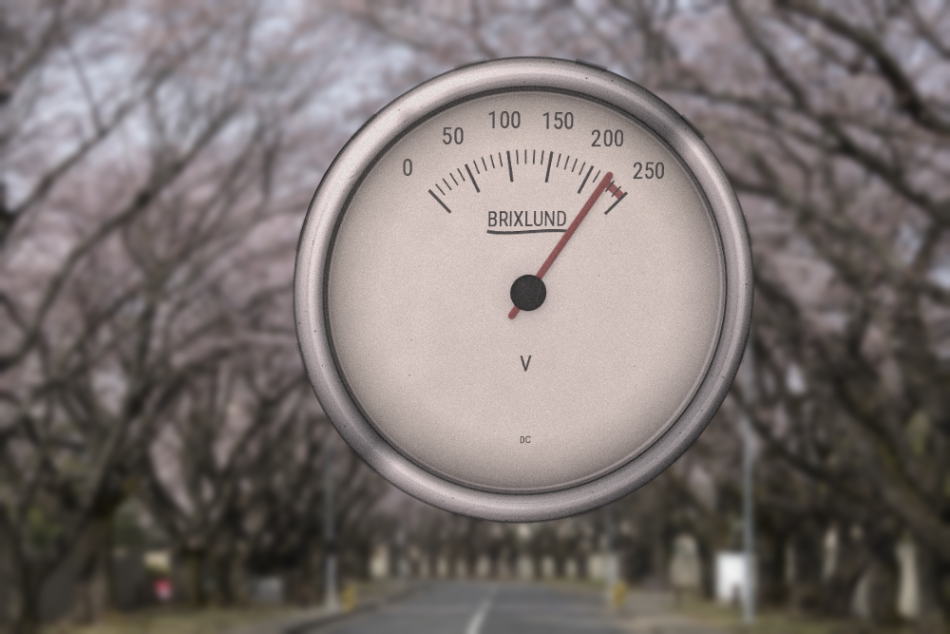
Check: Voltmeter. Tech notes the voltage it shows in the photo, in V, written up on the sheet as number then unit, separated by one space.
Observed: 220 V
